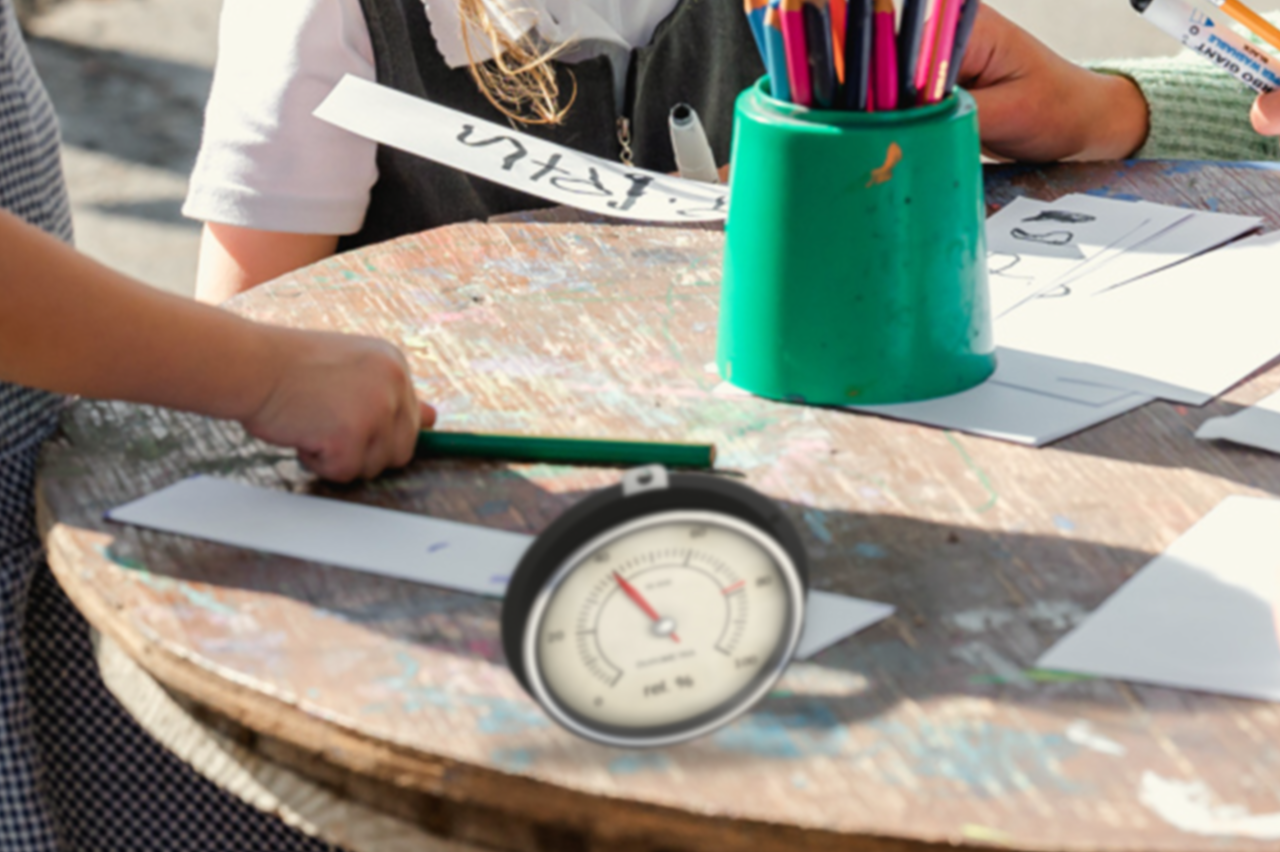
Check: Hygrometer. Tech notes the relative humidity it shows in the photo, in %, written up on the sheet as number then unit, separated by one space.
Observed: 40 %
